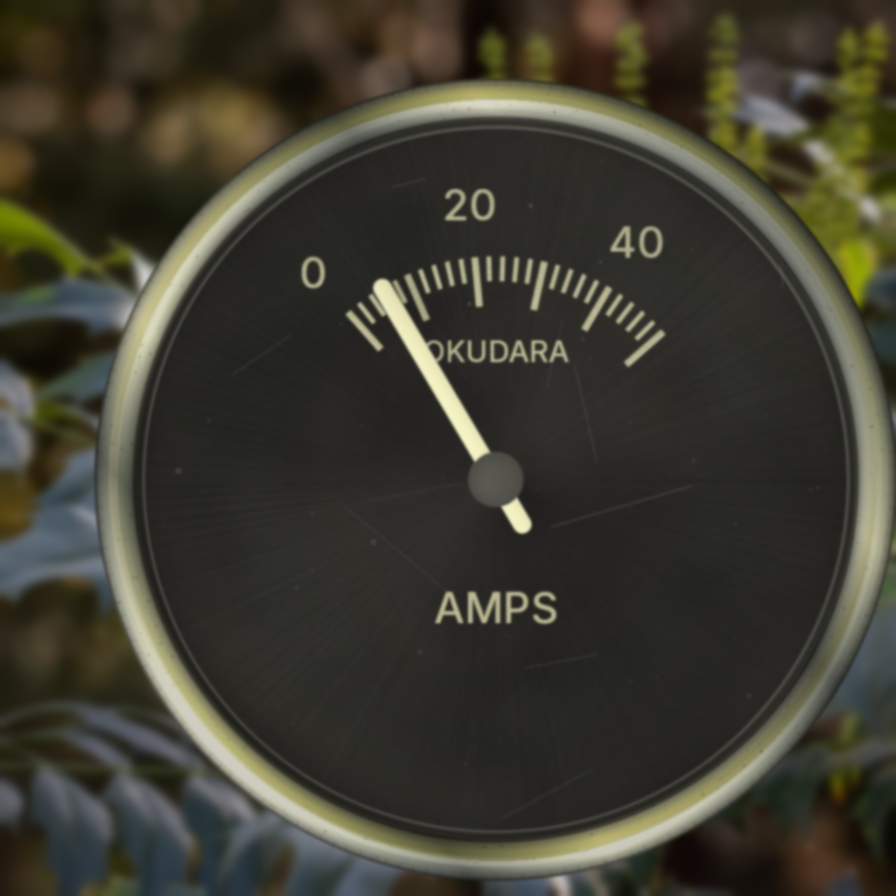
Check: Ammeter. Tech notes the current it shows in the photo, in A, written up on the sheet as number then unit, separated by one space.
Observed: 6 A
